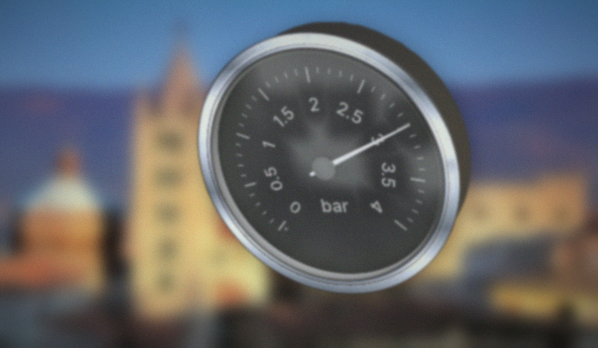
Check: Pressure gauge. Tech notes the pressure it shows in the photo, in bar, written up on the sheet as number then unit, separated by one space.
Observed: 3 bar
